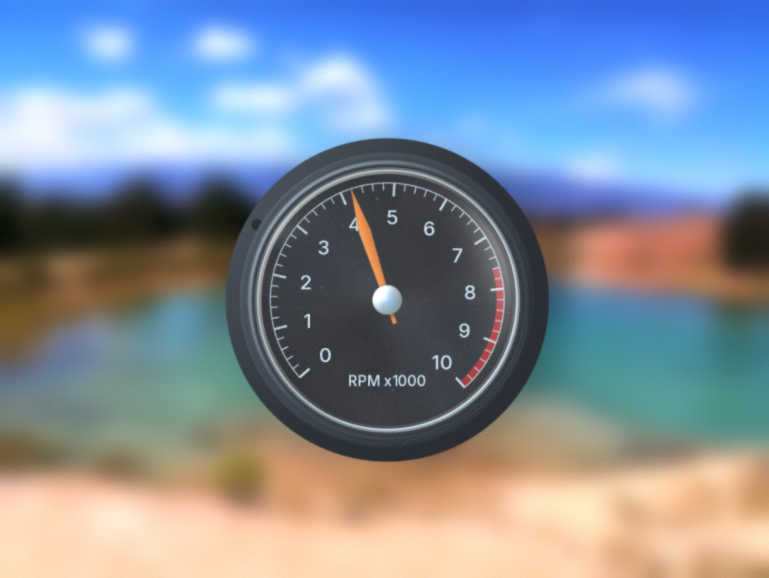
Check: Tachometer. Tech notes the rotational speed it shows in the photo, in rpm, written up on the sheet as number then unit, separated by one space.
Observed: 4200 rpm
